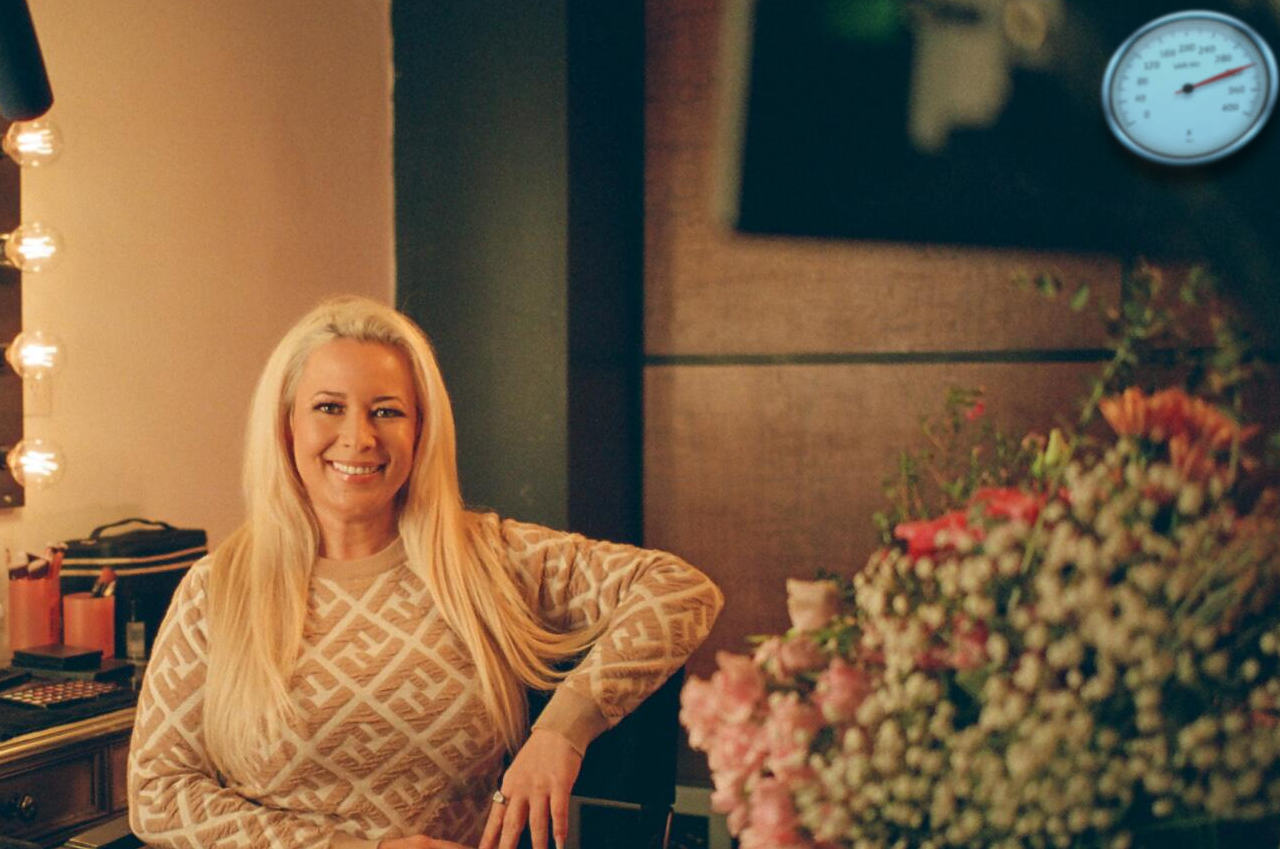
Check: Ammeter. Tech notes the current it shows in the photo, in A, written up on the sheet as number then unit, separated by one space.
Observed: 320 A
